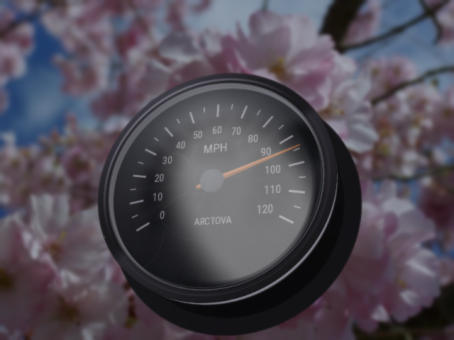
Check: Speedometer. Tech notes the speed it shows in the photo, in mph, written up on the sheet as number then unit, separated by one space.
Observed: 95 mph
